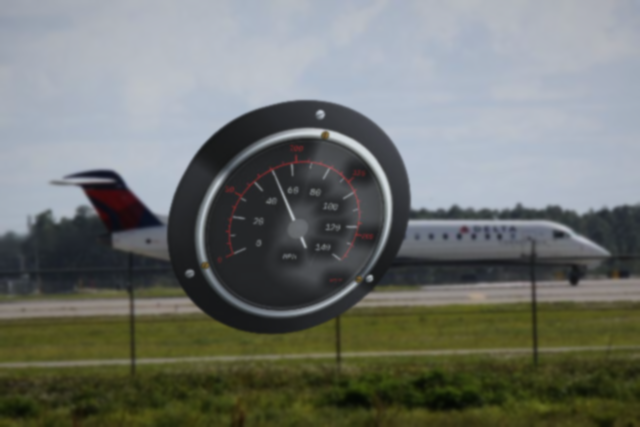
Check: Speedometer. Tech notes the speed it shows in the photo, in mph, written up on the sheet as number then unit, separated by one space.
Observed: 50 mph
